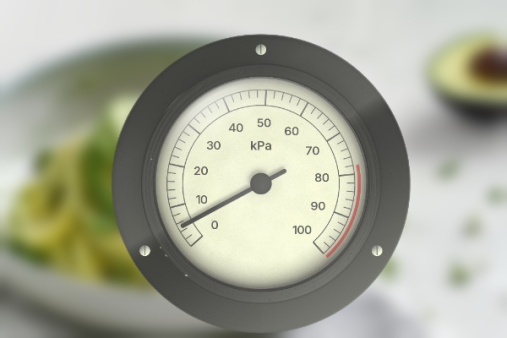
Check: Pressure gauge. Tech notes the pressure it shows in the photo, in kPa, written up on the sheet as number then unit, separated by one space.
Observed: 5 kPa
